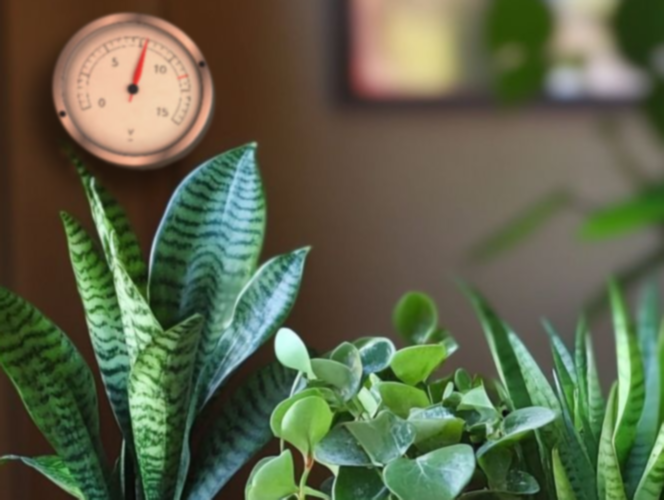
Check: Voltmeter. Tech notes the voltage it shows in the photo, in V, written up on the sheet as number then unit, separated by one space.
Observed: 8 V
